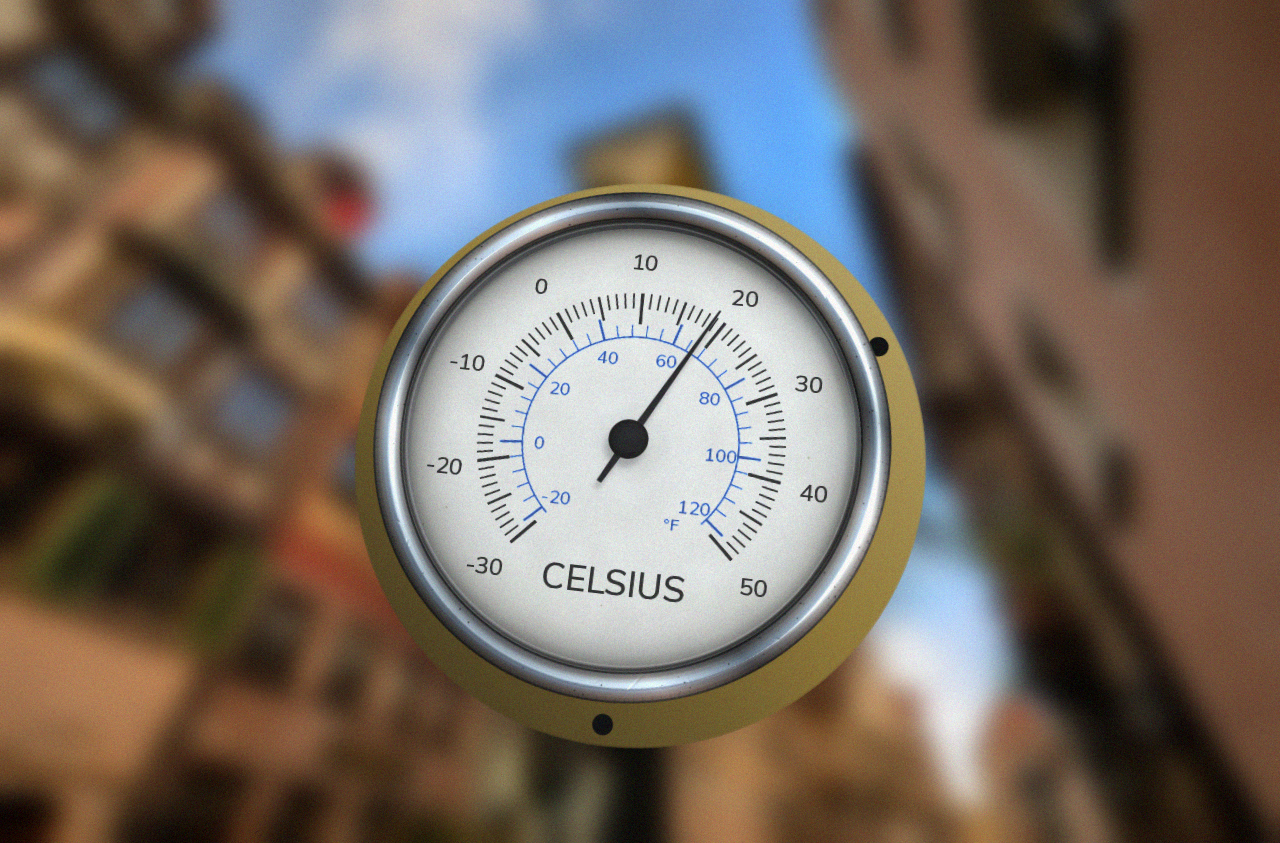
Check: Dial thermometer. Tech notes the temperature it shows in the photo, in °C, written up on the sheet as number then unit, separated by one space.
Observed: 19 °C
